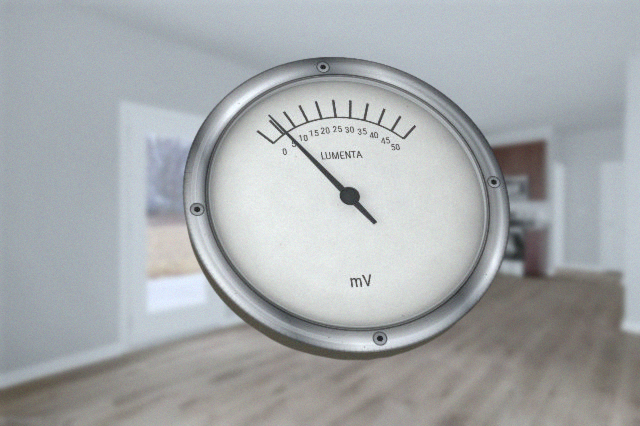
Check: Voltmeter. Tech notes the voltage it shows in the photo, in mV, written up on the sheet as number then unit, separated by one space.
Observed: 5 mV
